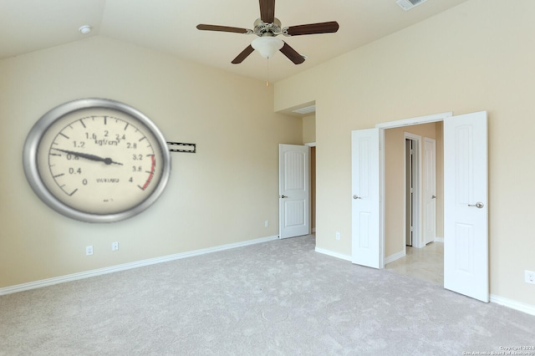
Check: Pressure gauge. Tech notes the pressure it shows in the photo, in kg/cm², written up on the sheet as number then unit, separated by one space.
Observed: 0.9 kg/cm²
